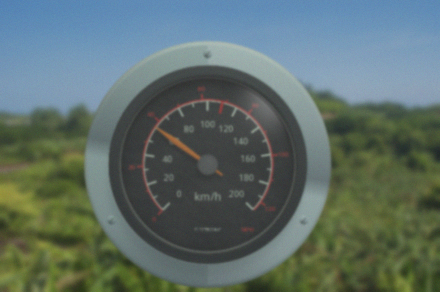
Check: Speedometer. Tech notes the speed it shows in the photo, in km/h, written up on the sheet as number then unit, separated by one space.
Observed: 60 km/h
